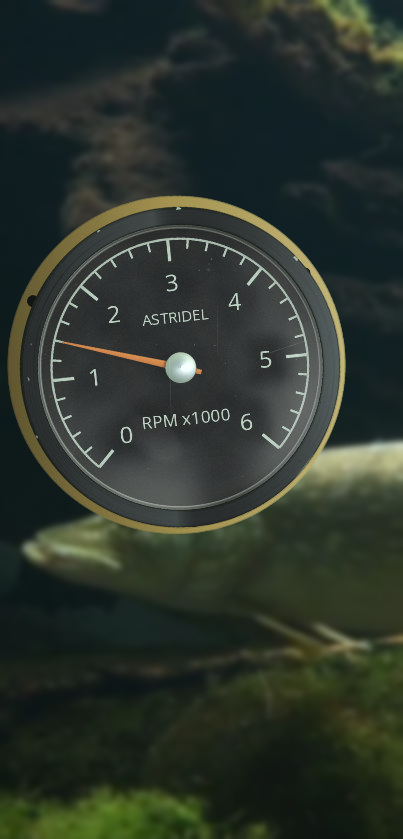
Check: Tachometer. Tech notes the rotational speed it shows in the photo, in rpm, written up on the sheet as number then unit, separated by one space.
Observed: 1400 rpm
